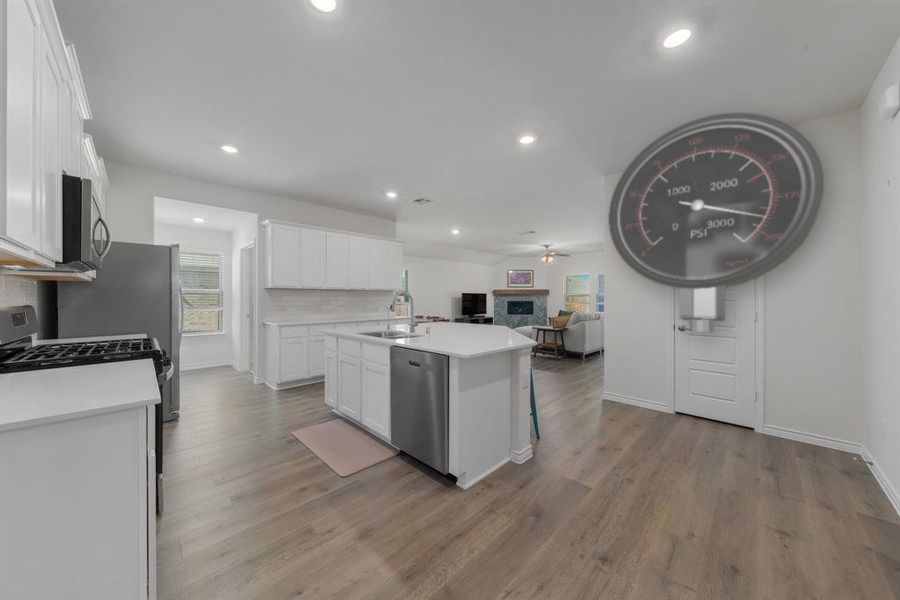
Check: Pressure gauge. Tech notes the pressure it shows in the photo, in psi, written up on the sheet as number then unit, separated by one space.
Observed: 2700 psi
